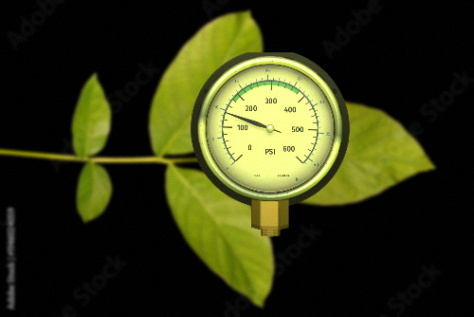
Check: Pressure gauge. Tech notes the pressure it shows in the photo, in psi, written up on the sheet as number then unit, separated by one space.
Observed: 140 psi
